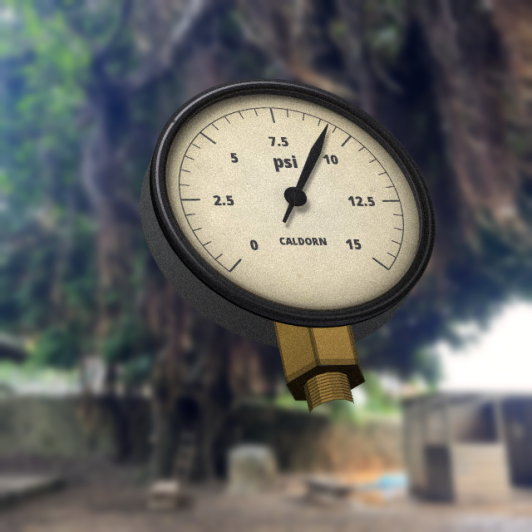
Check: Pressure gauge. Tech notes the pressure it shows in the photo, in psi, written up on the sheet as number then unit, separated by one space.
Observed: 9.25 psi
